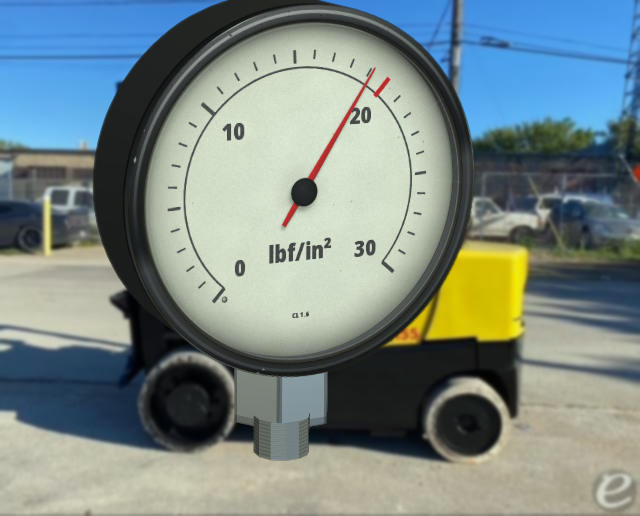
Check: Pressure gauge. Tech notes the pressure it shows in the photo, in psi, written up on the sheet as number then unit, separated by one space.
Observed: 19 psi
